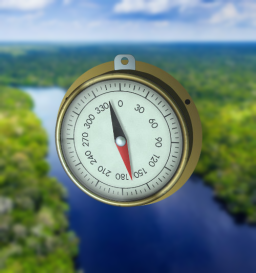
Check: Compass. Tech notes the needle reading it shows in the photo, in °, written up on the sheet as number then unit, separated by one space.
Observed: 165 °
